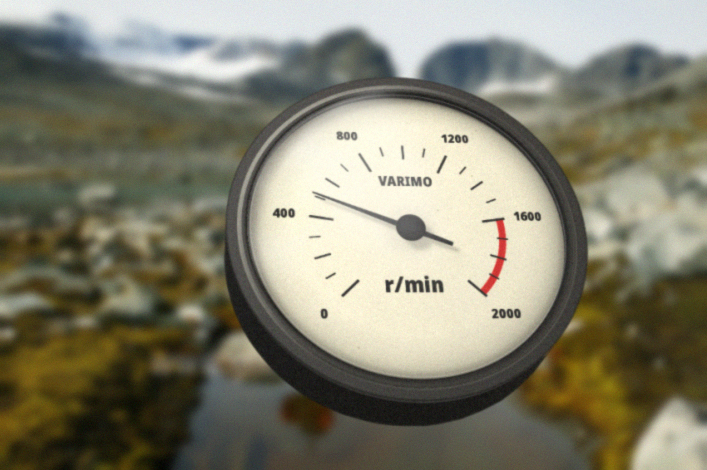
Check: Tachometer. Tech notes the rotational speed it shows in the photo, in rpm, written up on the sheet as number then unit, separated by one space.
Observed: 500 rpm
